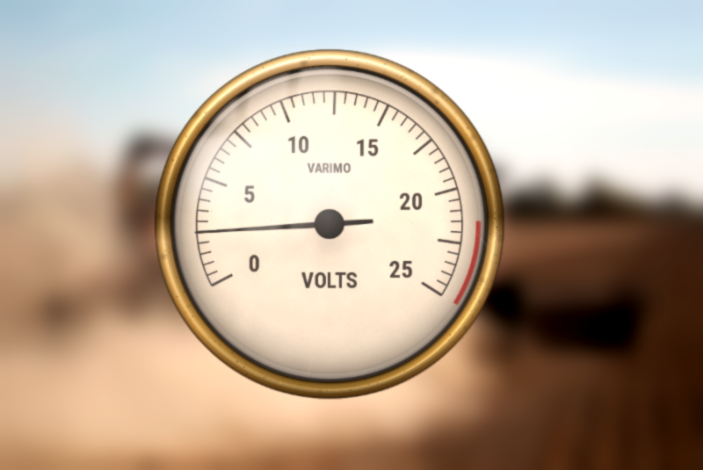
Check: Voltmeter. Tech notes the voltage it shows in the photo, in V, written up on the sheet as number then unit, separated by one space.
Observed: 2.5 V
